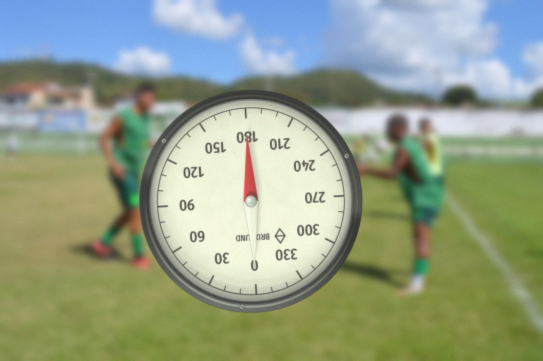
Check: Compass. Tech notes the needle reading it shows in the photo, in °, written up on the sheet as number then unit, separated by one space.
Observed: 180 °
